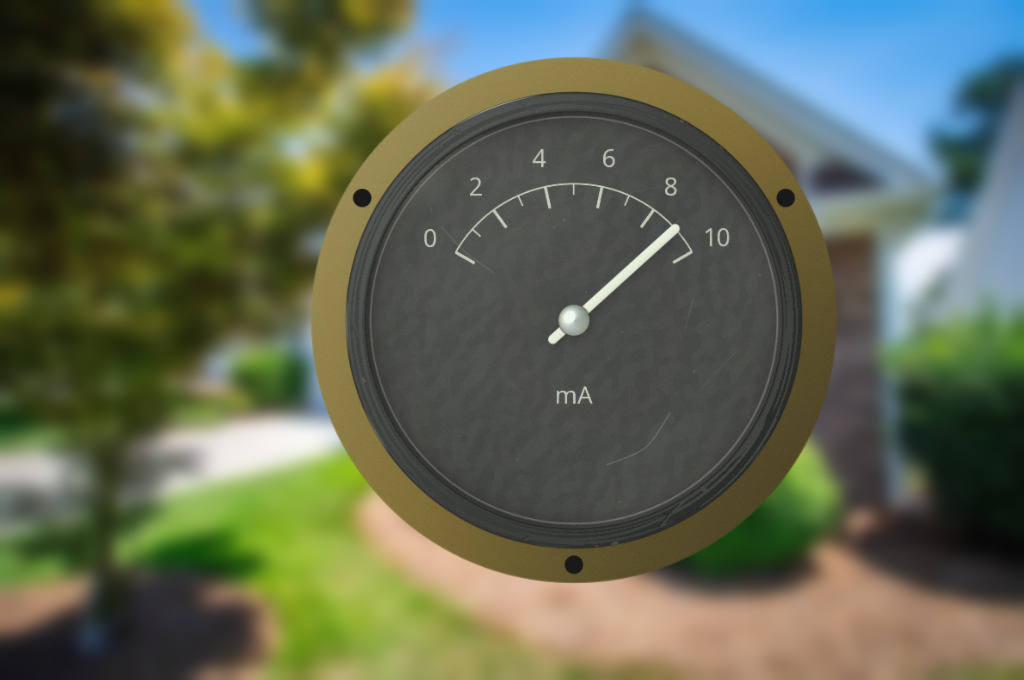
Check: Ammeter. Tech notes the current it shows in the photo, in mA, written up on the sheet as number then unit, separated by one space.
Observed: 9 mA
